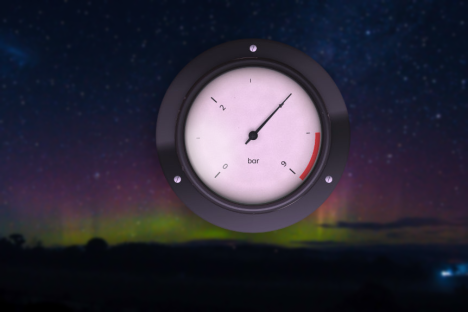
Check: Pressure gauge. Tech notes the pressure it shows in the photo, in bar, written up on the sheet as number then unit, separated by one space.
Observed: 4 bar
